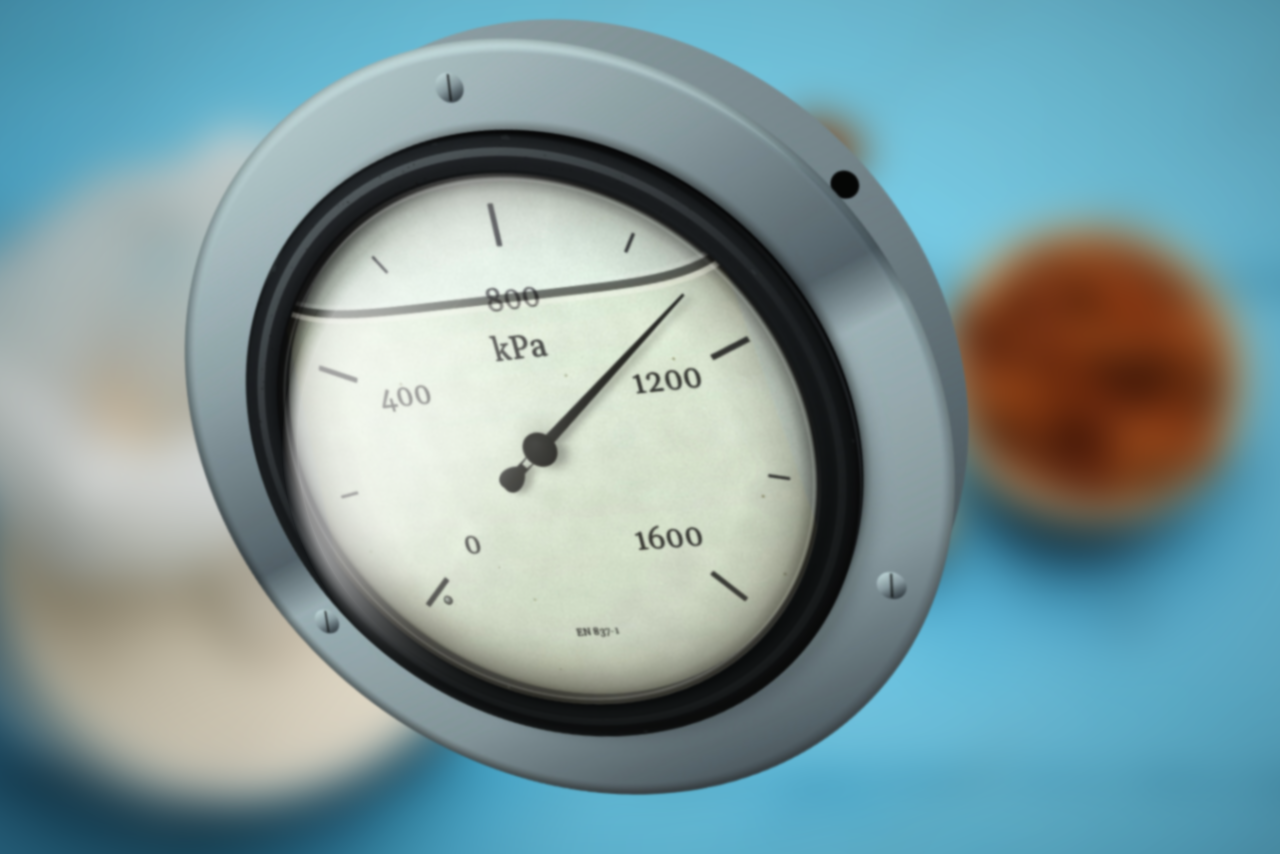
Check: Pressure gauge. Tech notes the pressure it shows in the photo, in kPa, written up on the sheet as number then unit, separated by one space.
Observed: 1100 kPa
